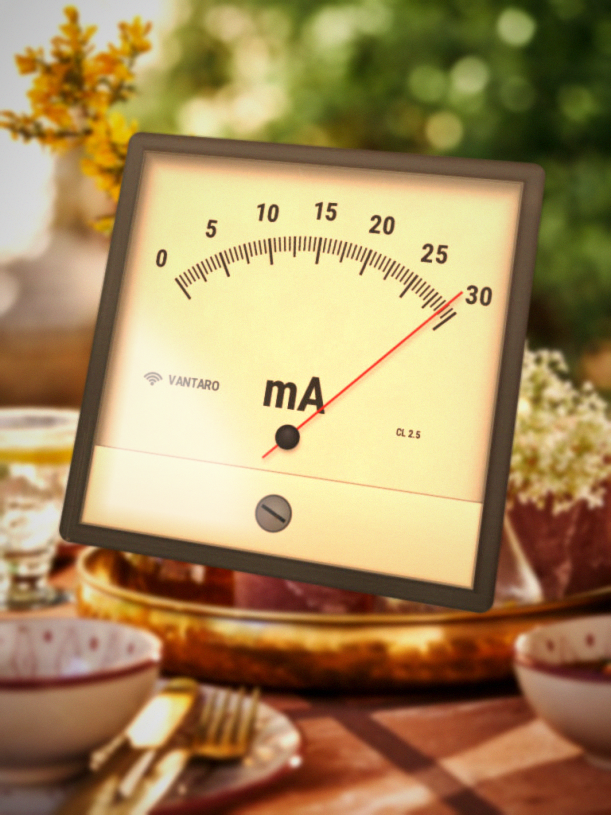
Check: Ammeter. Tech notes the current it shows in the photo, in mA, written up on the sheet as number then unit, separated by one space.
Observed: 29 mA
